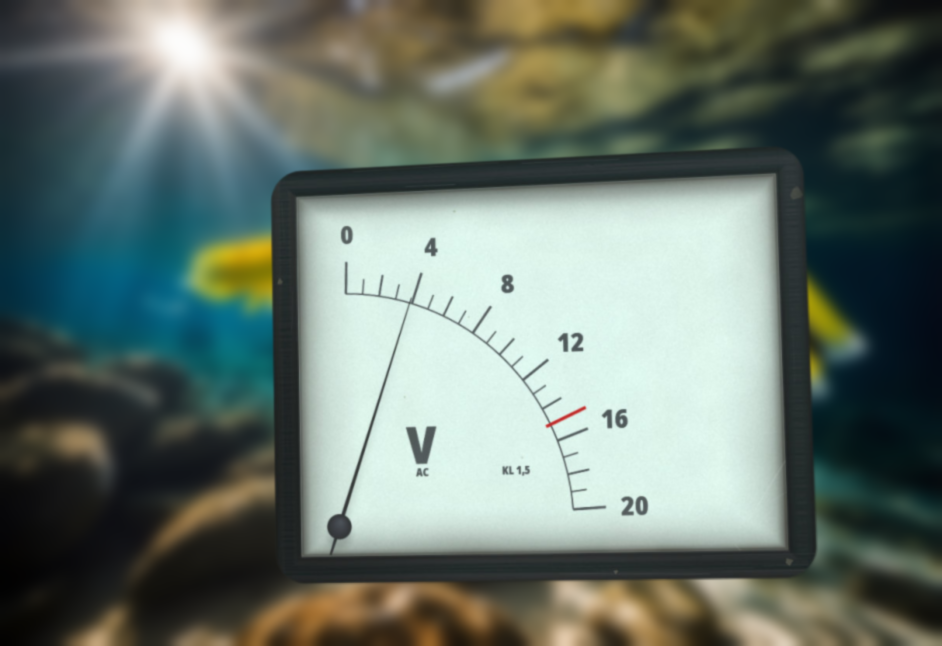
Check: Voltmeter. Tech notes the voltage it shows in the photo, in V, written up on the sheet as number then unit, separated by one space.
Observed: 4 V
